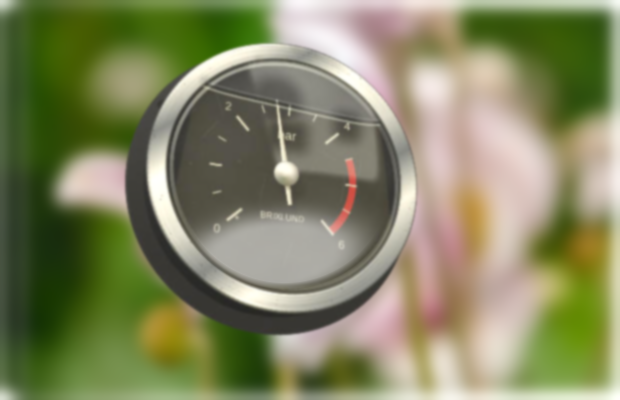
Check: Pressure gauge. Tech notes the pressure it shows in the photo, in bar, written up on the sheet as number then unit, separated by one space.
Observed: 2.75 bar
